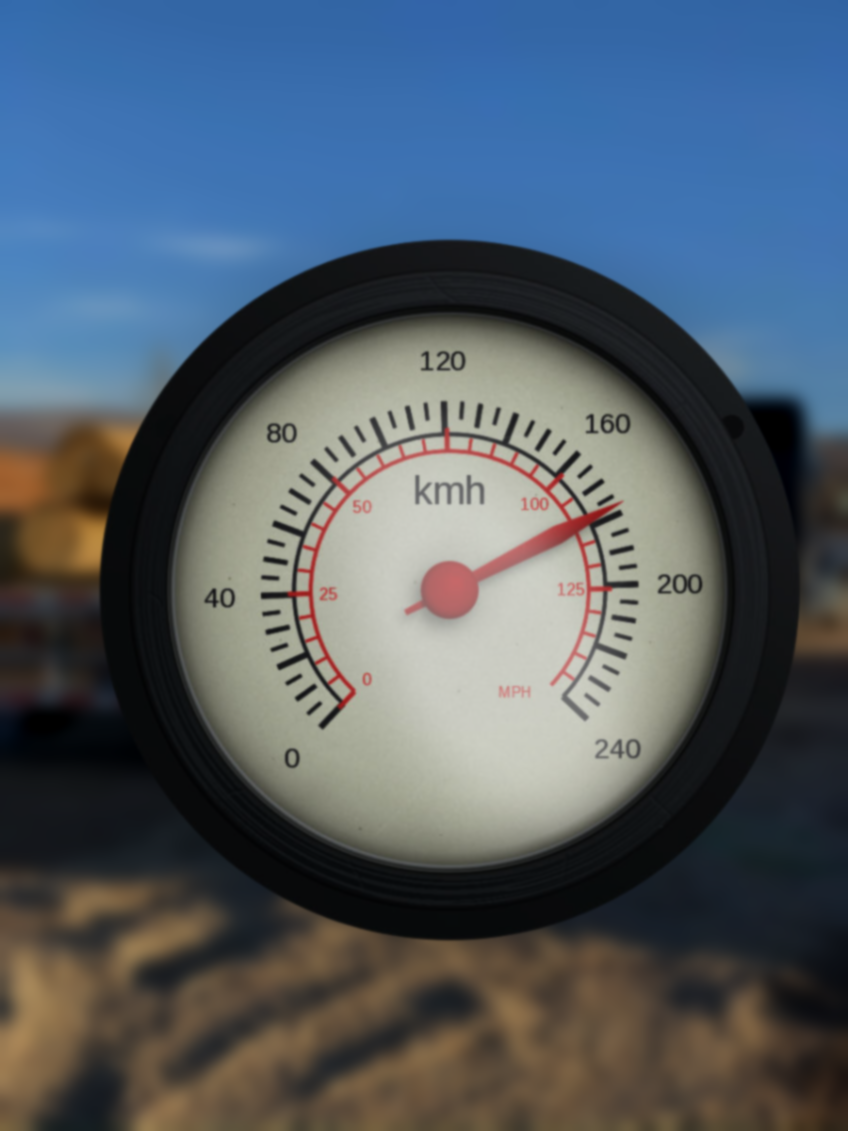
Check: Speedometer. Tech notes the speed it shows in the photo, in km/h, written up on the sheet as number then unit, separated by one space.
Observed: 177.5 km/h
